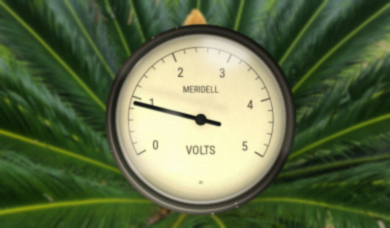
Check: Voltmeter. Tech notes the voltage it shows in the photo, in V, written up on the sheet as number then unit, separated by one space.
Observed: 0.9 V
